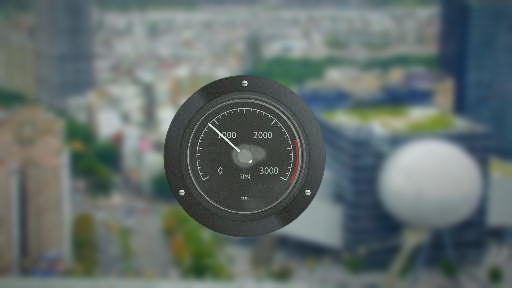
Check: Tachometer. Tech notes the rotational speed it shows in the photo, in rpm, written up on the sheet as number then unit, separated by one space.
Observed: 900 rpm
